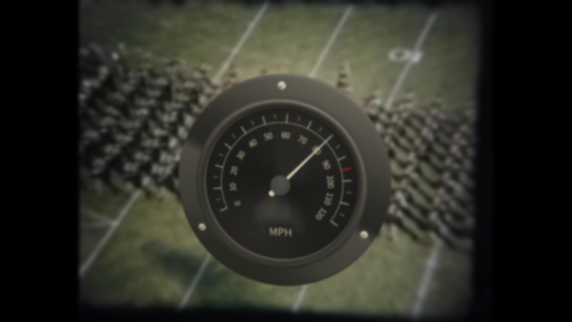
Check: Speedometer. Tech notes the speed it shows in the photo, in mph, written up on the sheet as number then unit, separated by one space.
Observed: 80 mph
